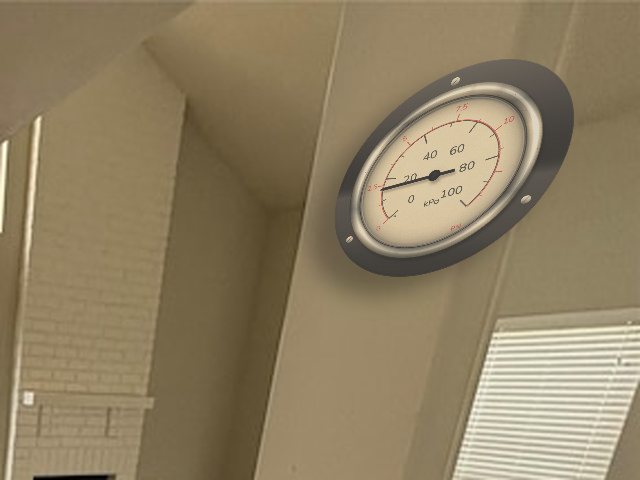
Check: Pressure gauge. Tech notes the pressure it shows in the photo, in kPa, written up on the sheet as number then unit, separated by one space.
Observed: 15 kPa
